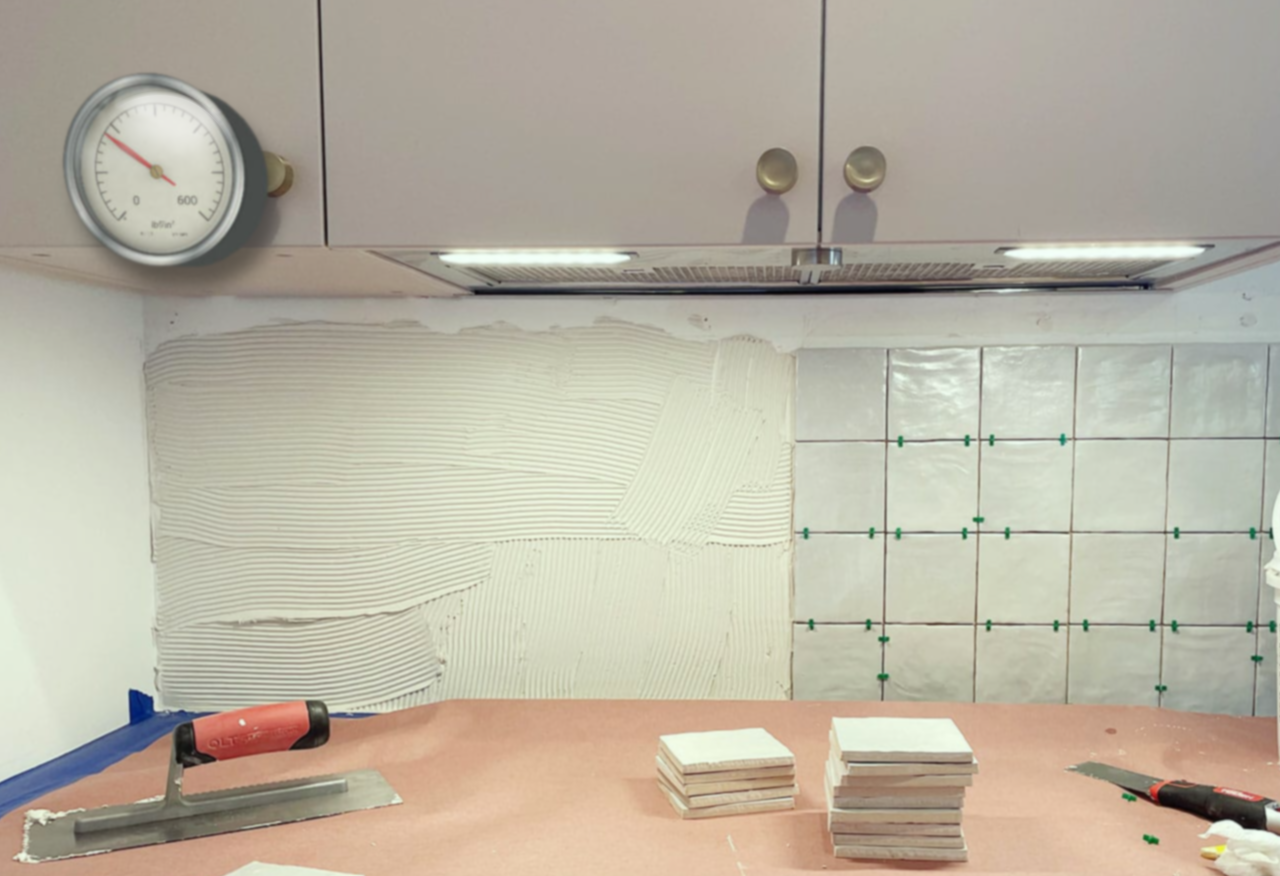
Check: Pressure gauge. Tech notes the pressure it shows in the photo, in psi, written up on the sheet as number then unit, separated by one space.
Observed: 180 psi
